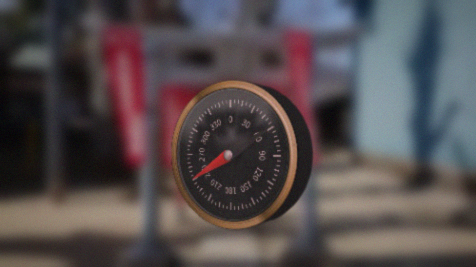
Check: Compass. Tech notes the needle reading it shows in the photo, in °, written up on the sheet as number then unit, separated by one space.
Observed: 240 °
